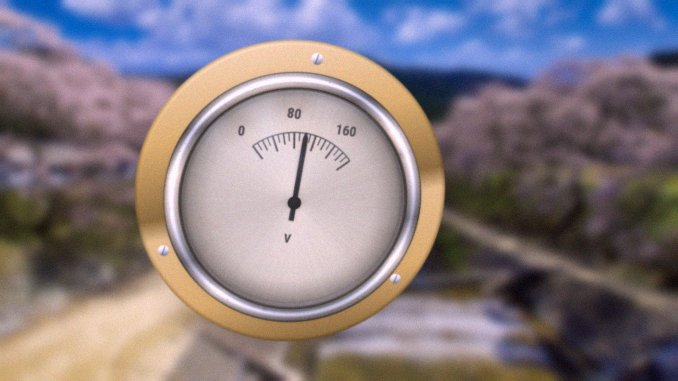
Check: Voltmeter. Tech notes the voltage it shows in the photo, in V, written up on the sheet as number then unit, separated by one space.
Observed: 100 V
